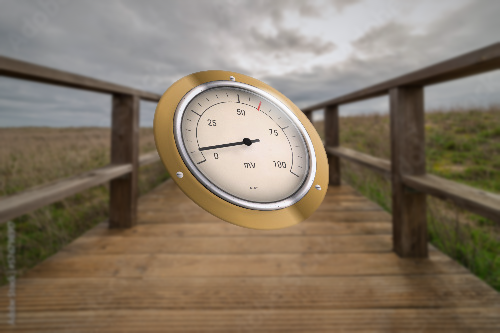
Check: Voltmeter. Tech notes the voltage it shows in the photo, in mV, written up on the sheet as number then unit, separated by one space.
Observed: 5 mV
